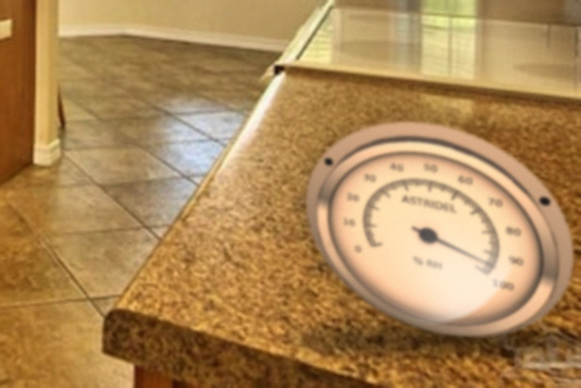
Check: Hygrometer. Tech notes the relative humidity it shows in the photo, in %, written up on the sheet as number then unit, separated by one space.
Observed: 95 %
